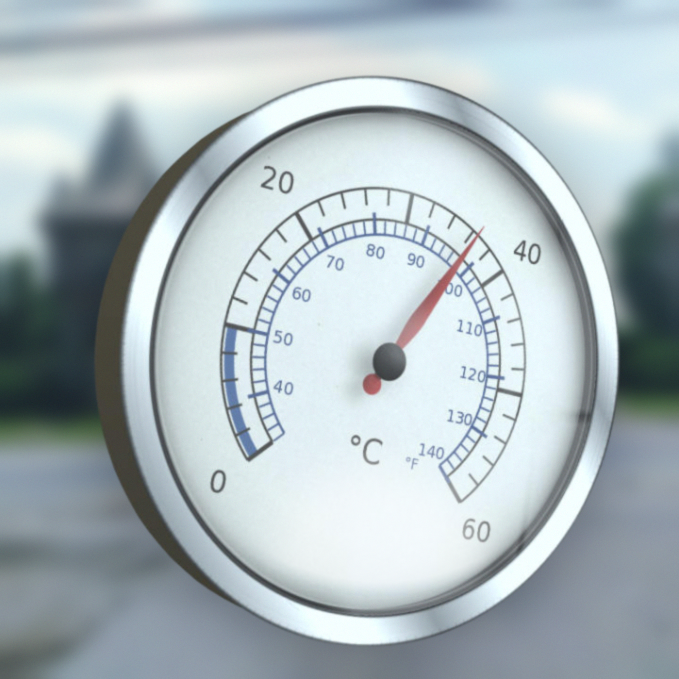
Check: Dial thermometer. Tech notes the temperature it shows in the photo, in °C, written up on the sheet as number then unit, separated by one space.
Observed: 36 °C
